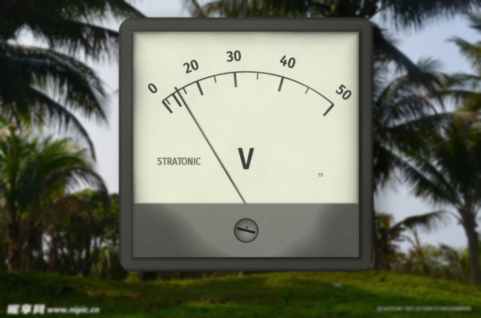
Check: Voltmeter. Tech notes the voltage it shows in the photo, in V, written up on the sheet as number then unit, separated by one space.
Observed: 12.5 V
